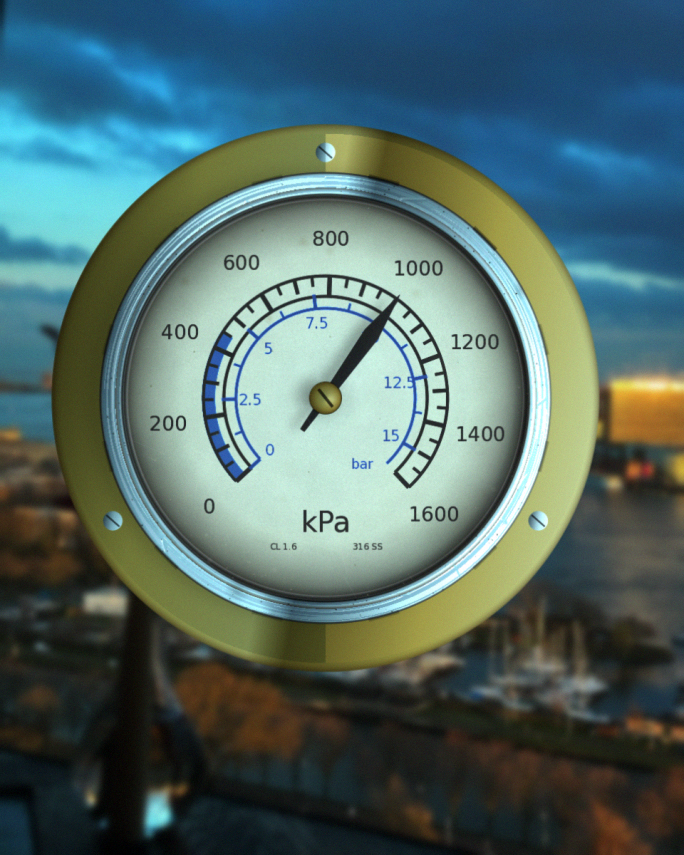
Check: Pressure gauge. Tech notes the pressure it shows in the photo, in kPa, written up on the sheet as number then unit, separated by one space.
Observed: 1000 kPa
